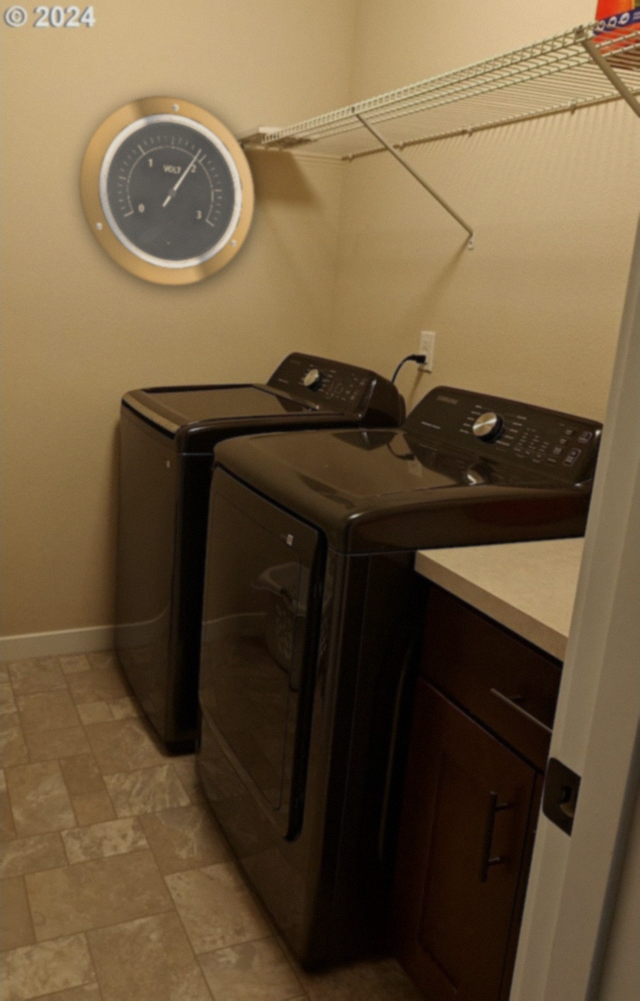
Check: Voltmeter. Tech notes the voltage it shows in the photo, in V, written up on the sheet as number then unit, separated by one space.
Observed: 1.9 V
